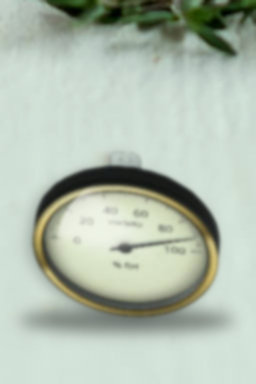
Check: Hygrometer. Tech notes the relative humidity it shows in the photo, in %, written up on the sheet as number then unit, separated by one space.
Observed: 90 %
